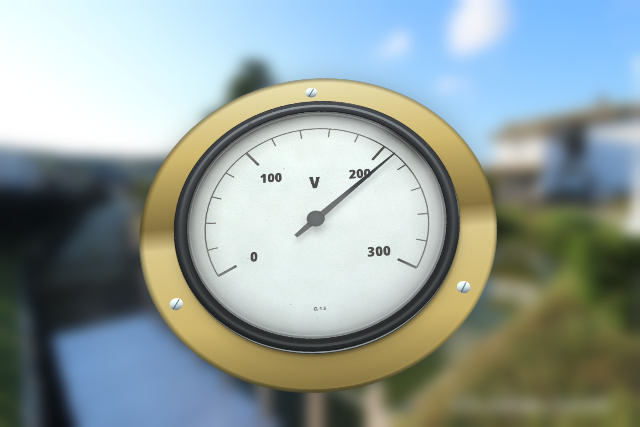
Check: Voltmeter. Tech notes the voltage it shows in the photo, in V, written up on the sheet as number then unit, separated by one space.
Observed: 210 V
